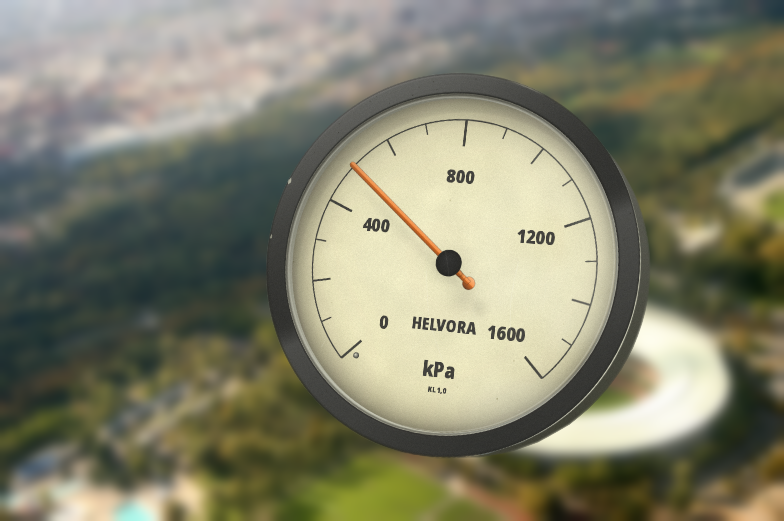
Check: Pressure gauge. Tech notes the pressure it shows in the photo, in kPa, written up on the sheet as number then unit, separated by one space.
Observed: 500 kPa
